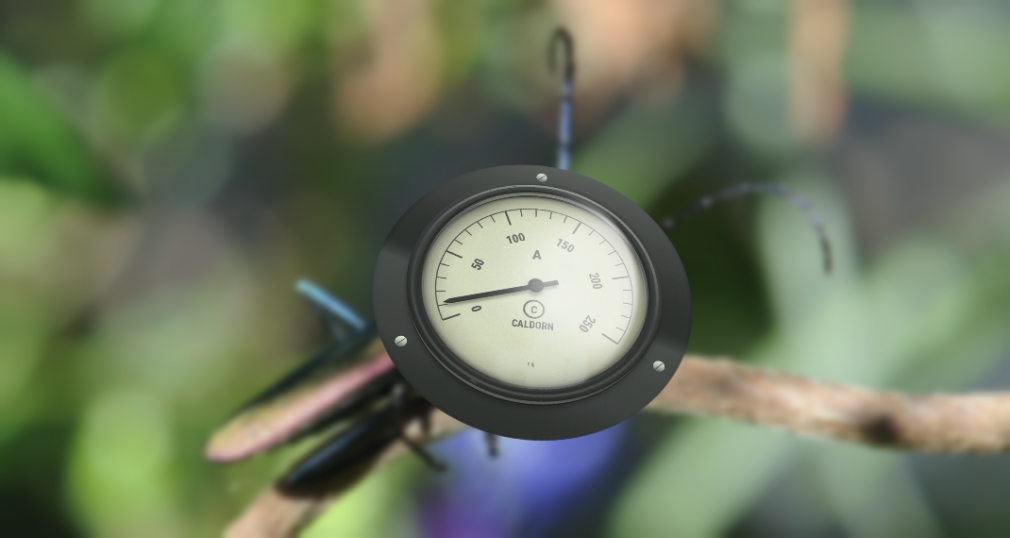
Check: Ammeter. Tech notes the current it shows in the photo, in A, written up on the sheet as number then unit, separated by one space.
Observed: 10 A
